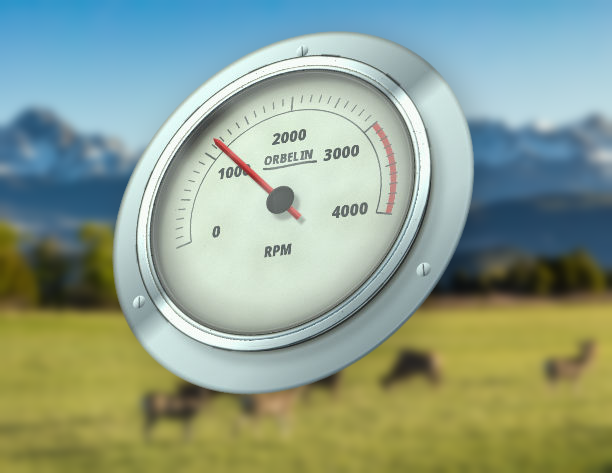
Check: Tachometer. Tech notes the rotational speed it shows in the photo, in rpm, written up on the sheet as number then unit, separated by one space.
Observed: 1150 rpm
